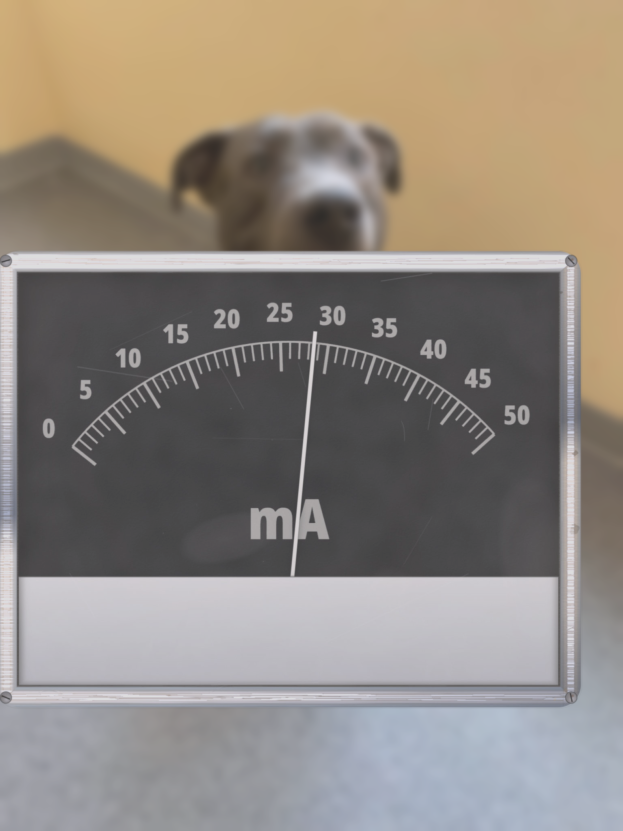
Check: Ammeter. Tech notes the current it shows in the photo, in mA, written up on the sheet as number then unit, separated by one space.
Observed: 28.5 mA
